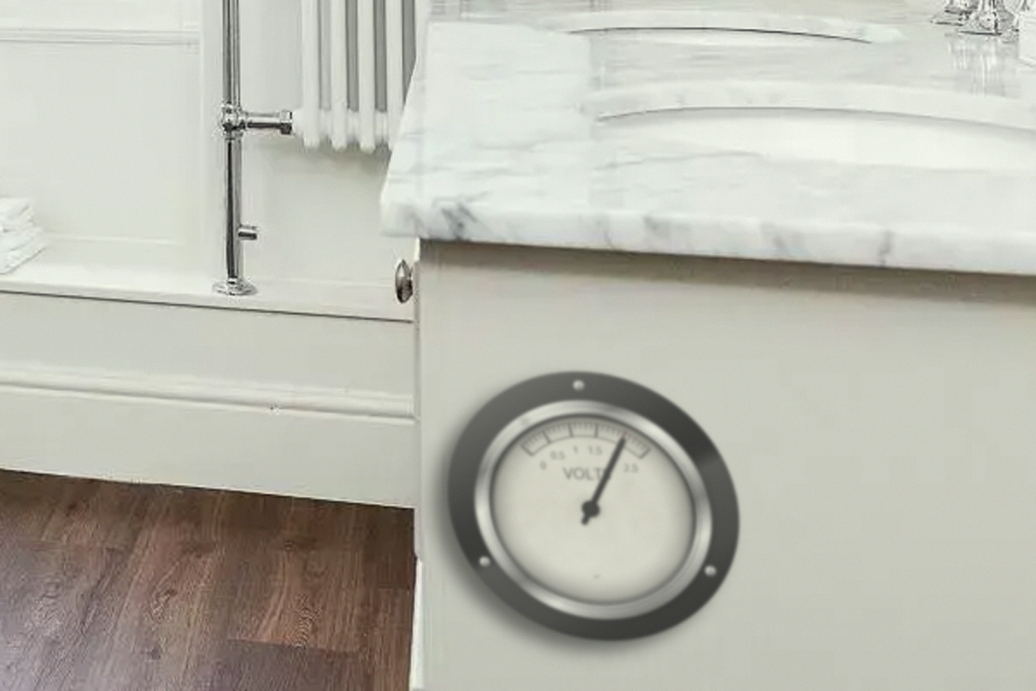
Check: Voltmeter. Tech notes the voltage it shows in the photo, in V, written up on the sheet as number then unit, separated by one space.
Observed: 2 V
